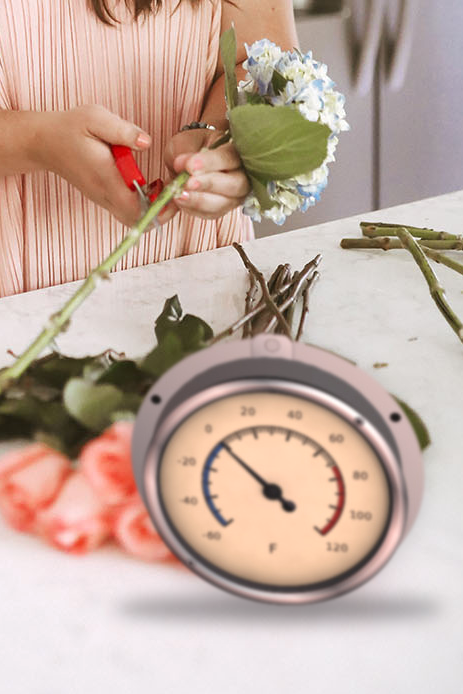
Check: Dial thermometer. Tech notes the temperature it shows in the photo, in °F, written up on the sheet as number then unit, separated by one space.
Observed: 0 °F
